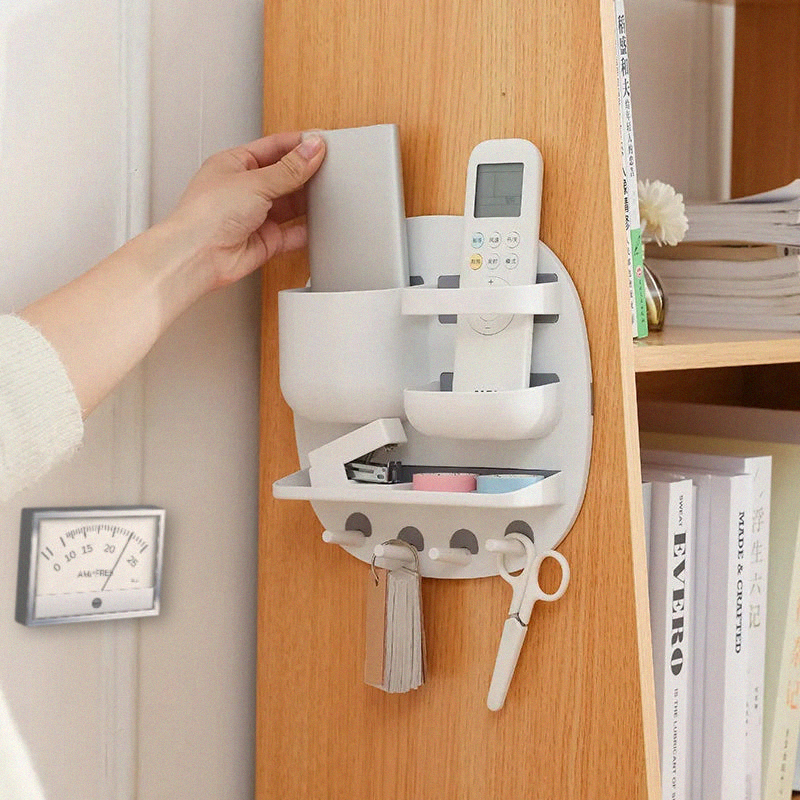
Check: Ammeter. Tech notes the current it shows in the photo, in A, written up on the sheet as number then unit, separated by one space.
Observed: 22.5 A
